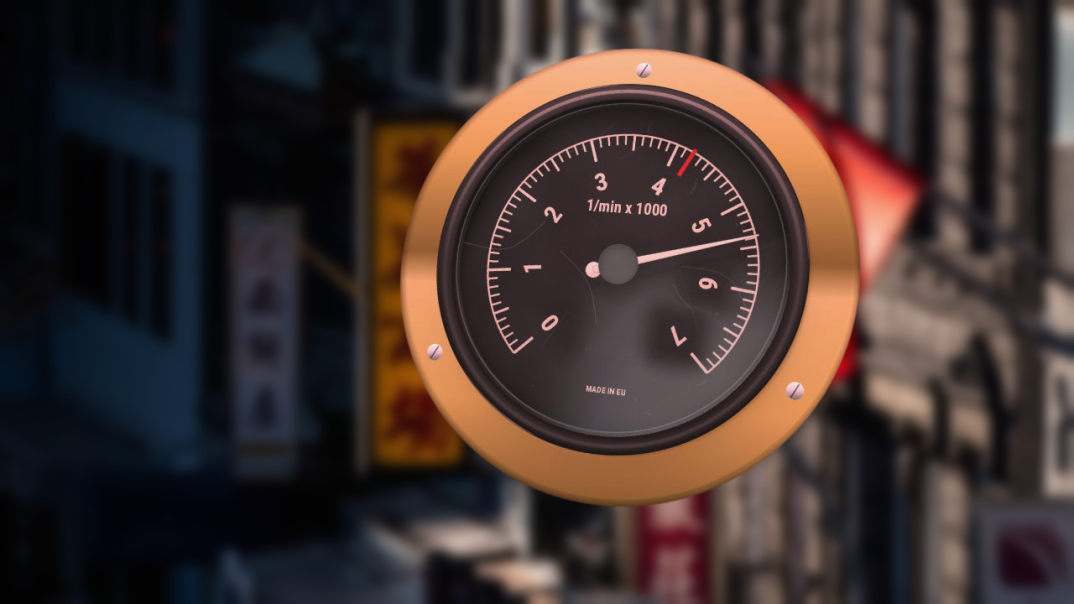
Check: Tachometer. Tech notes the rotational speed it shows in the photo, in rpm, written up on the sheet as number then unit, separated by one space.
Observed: 5400 rpm
